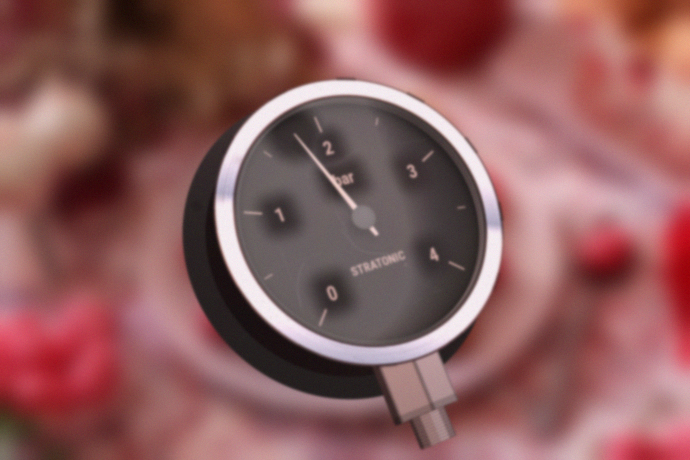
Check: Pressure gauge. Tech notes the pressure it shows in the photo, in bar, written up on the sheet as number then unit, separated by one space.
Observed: 1.75 bar
